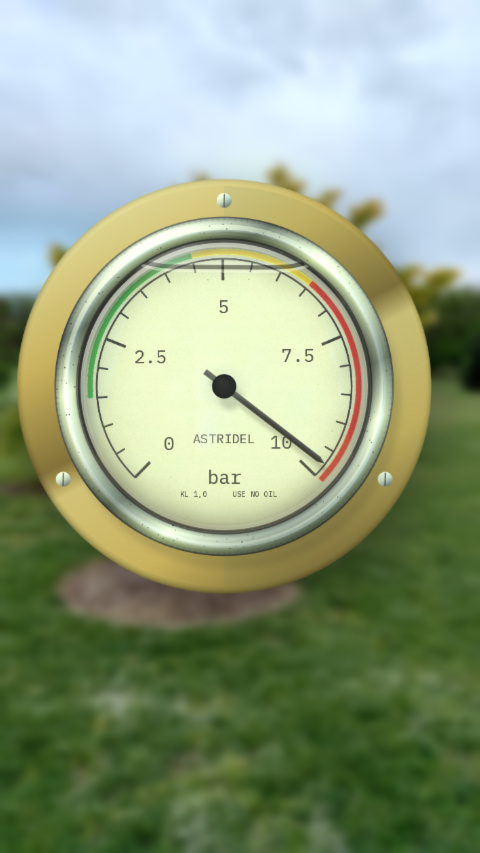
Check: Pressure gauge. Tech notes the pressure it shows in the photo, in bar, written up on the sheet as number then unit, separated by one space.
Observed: 9.75 bar
